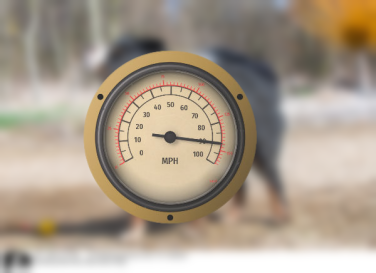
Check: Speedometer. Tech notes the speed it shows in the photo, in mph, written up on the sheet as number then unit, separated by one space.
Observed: 90 mph
